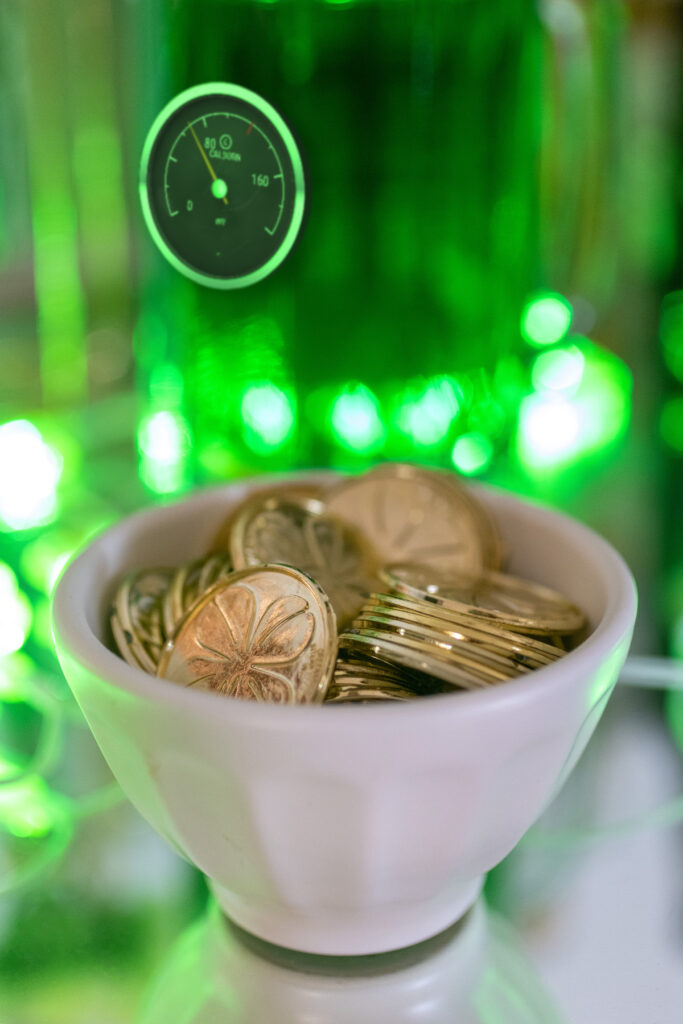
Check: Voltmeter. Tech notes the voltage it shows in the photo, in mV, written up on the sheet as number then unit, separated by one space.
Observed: 70 mV
